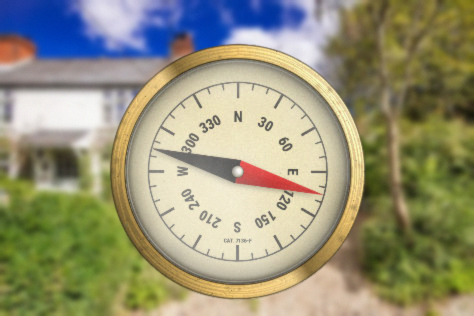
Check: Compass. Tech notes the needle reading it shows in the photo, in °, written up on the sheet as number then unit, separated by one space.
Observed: 105 °
